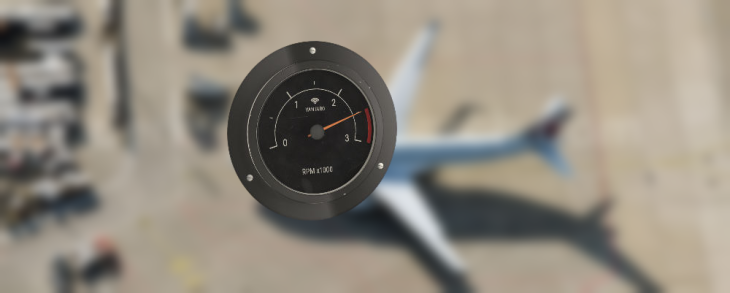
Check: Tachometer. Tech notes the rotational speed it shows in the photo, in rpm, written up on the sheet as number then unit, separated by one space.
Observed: 2500 rpm
